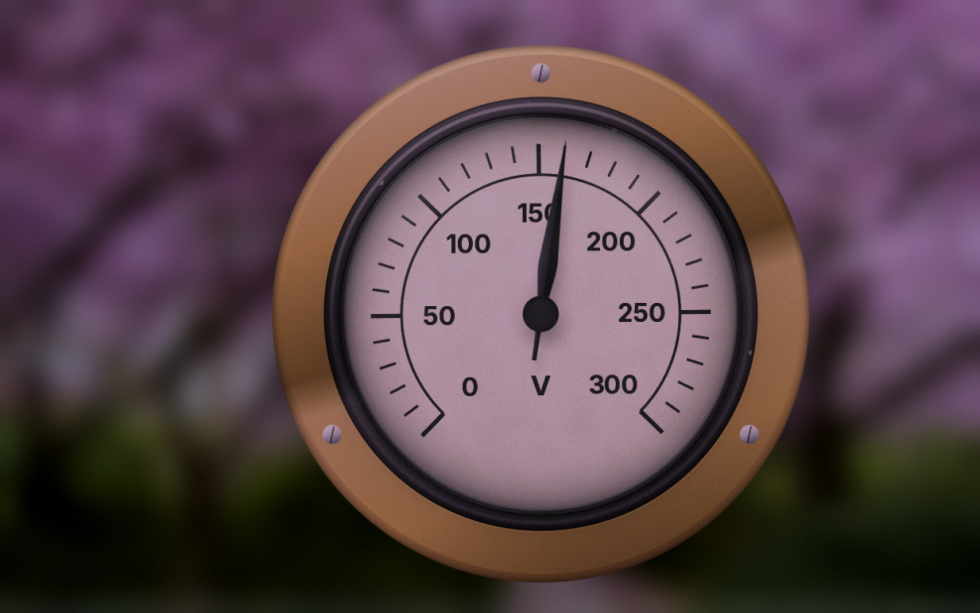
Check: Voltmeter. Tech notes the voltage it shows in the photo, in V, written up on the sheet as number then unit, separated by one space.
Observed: 160 V
